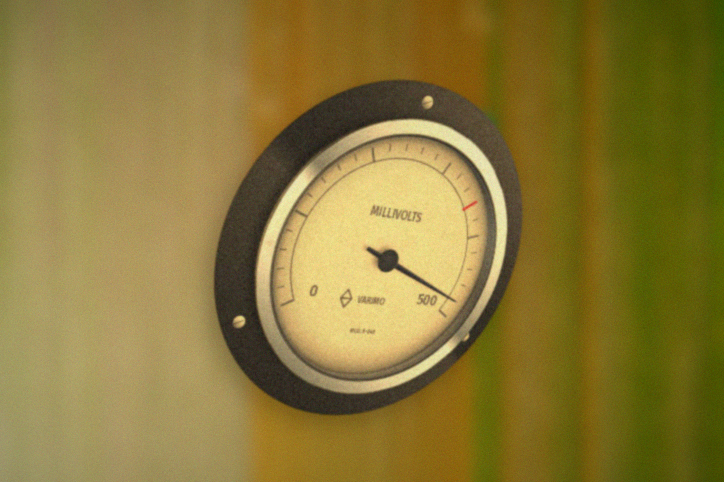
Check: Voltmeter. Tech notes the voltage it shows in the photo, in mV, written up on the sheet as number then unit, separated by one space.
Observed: 480 mV
